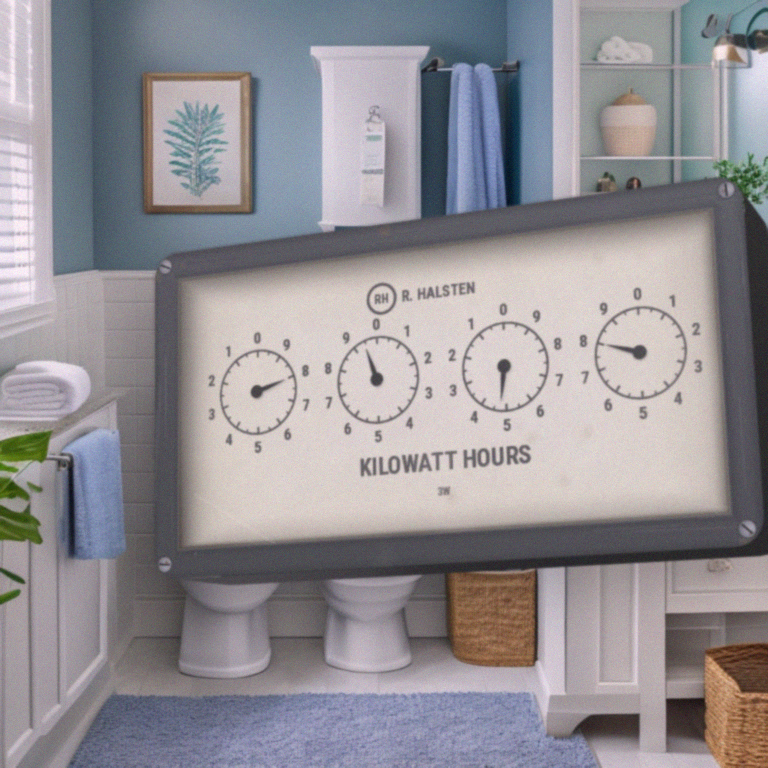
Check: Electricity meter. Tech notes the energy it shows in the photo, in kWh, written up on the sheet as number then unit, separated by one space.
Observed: 7948 kWh
